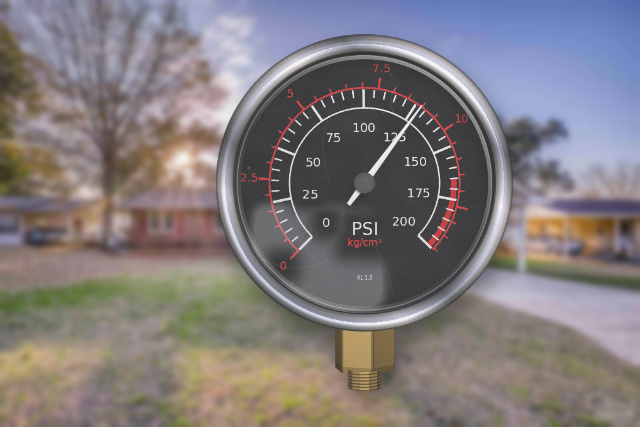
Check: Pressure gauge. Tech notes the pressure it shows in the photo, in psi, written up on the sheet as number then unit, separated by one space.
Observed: 127.5 psi
